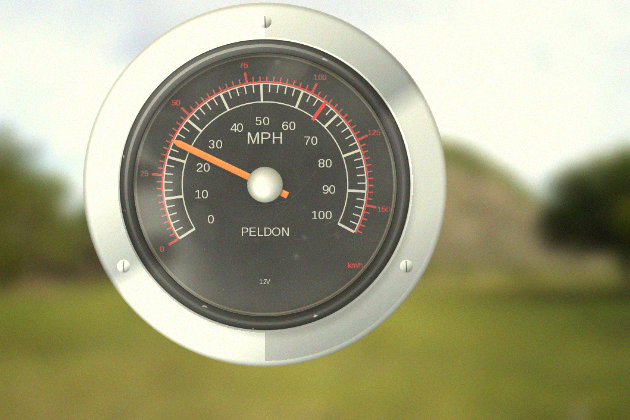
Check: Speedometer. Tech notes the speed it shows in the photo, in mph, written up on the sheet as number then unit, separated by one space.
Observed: 24 mph
